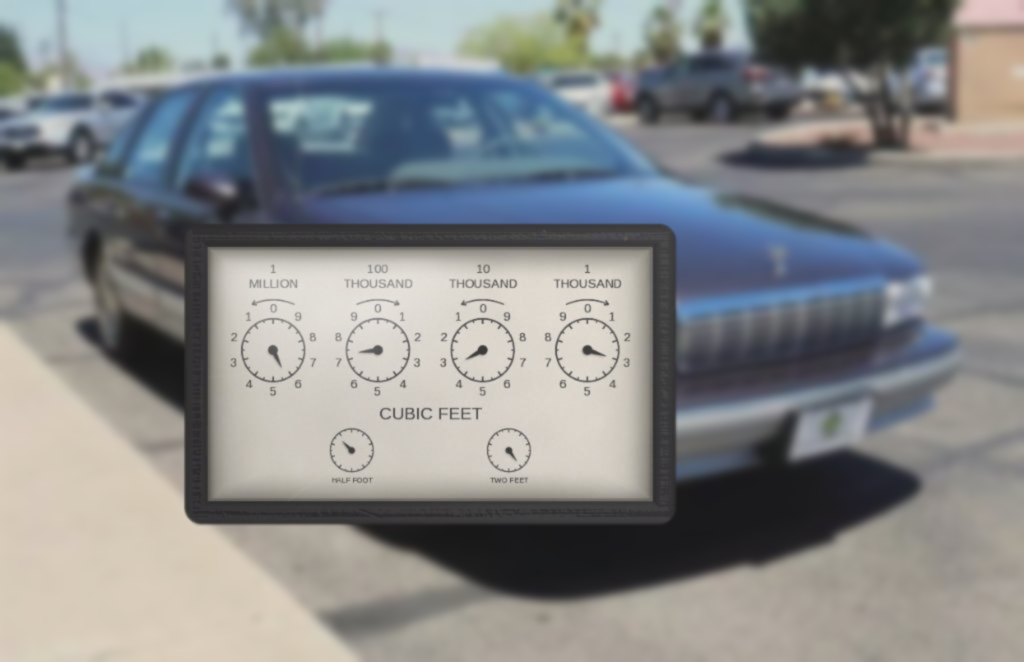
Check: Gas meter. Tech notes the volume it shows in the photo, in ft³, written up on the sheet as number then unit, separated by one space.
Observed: 573300 ft³
